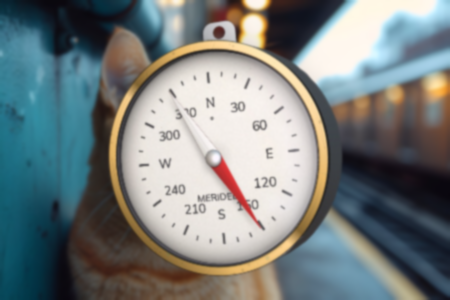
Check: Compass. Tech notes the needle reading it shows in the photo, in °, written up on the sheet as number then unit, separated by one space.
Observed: 150 °
